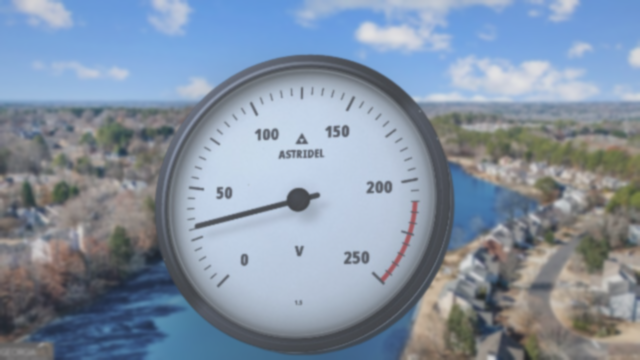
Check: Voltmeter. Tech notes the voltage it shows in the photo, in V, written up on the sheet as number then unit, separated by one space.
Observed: 30 V
